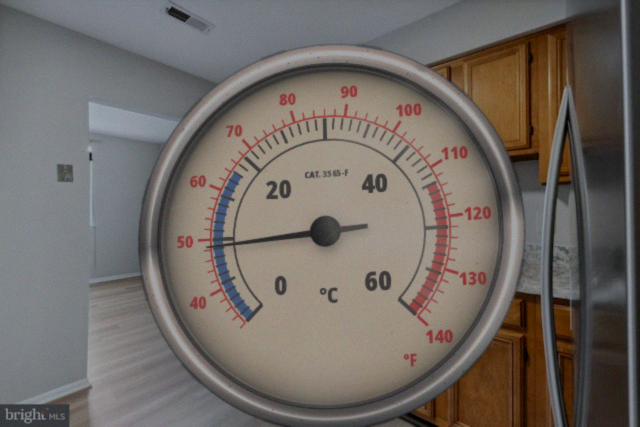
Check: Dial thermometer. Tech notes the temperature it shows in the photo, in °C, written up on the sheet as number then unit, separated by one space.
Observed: 9 °C
